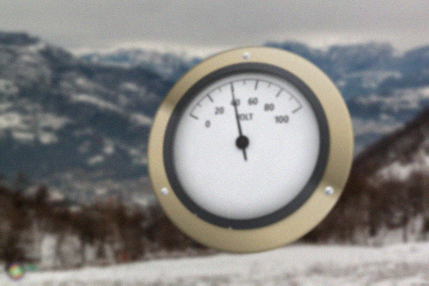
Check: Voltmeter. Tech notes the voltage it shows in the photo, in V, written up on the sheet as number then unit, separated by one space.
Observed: 40 V
